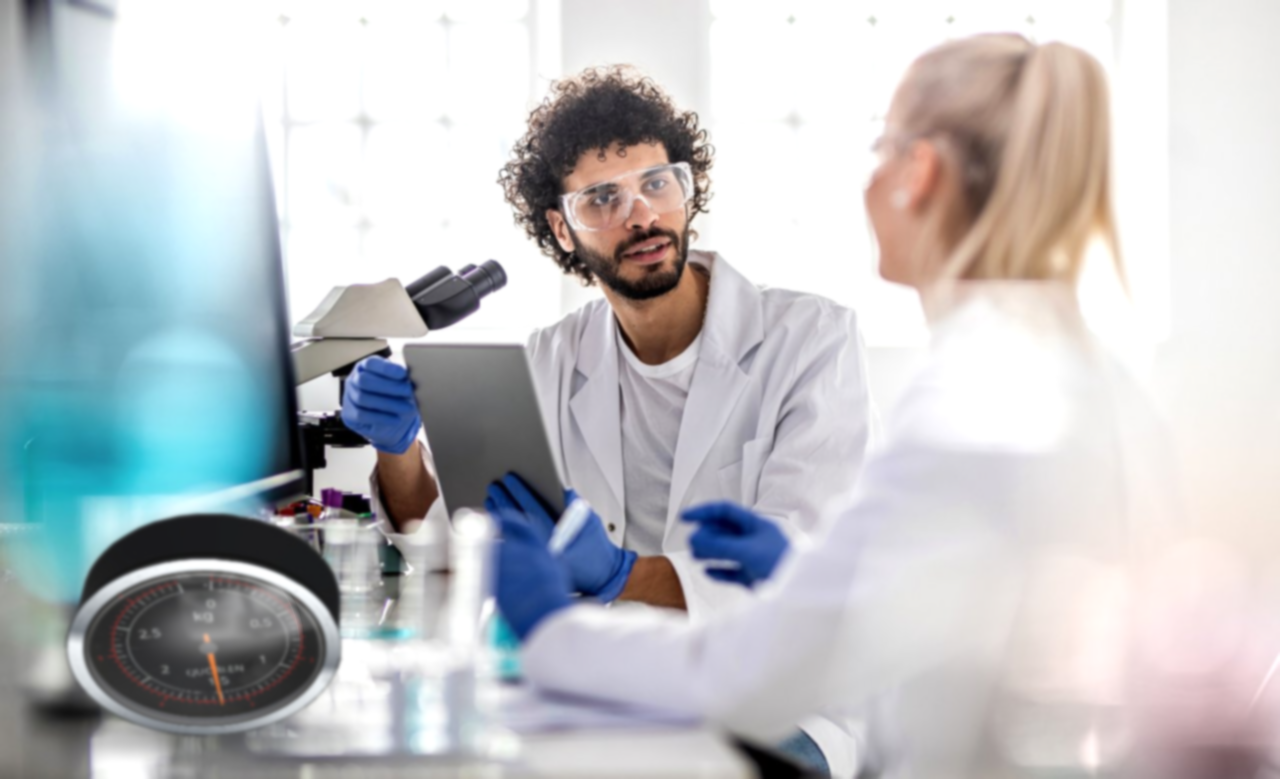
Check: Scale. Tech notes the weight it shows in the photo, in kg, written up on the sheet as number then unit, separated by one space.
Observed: 1.5 kg
